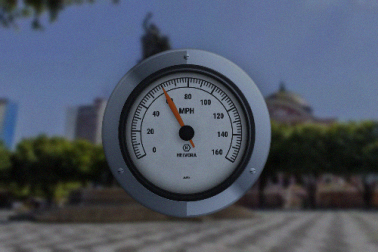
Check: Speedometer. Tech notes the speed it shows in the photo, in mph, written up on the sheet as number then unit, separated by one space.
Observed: 60 mph
